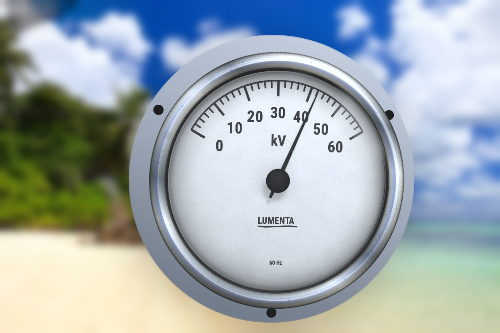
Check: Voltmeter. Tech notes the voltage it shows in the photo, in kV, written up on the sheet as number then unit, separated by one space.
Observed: 42 kV
